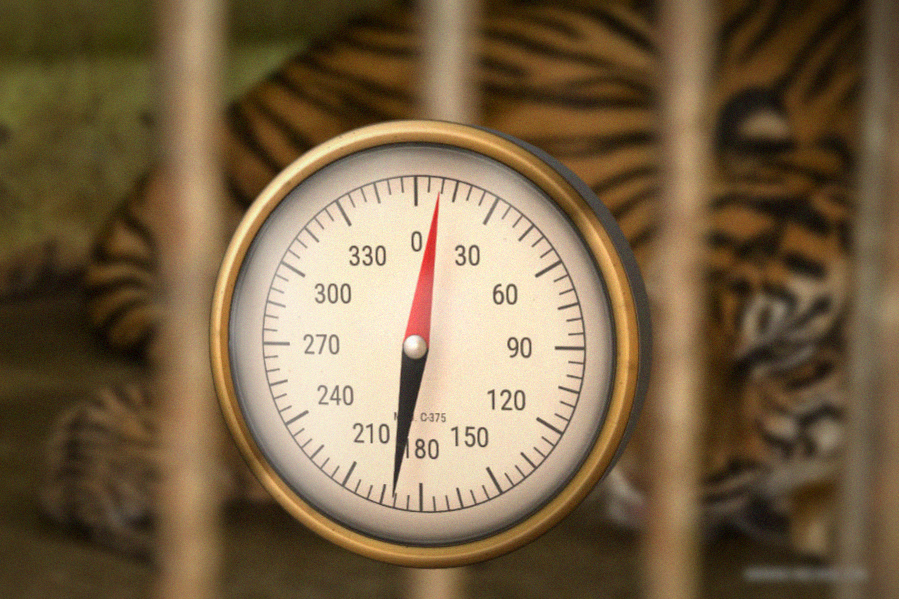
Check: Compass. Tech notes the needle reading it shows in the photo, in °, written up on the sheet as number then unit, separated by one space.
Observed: 10 °
